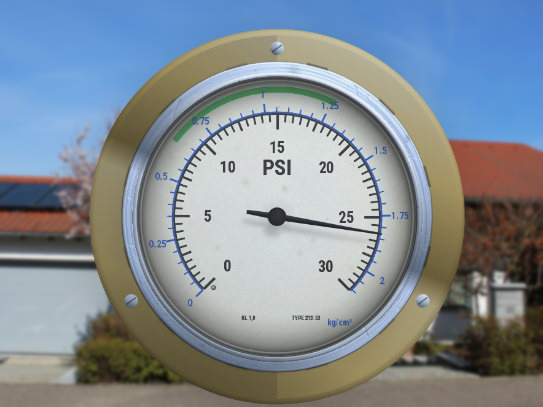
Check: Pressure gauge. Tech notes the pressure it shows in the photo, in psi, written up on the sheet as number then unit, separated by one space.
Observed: 26 psi
